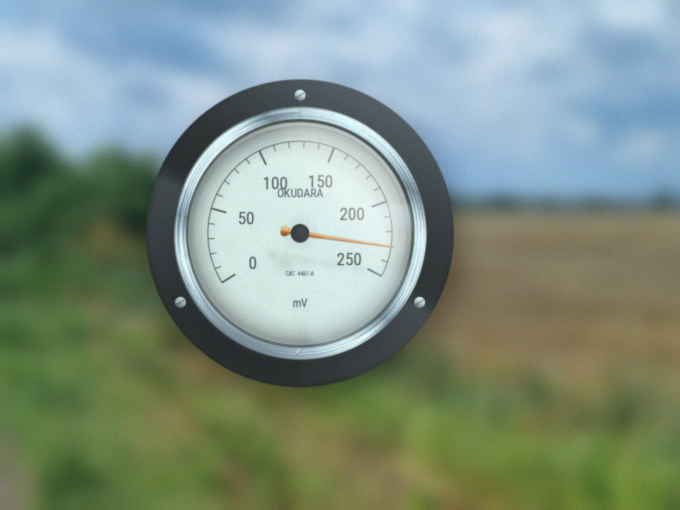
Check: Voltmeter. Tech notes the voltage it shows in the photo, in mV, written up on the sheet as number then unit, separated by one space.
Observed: 230 mV
